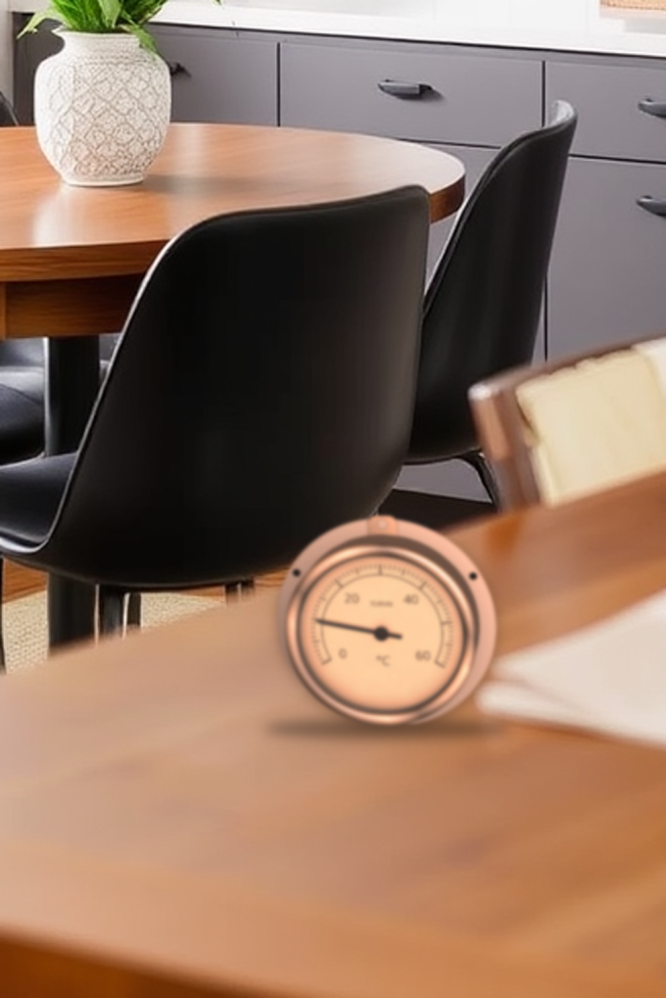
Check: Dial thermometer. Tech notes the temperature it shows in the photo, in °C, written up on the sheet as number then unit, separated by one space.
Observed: 10 °C
